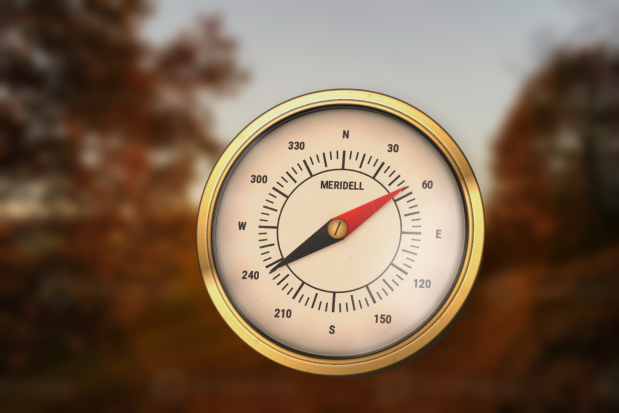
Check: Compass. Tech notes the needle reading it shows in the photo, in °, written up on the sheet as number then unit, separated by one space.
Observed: 55 °
